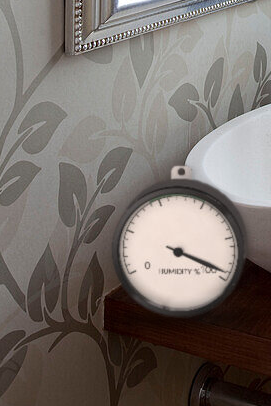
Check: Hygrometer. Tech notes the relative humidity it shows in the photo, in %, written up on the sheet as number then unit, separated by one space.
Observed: 96 %
